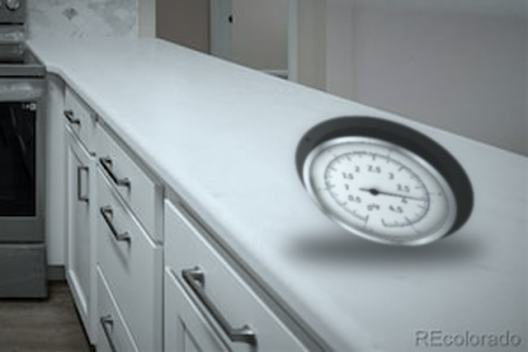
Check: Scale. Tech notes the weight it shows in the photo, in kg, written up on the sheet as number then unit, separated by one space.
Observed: 3.75 kg
